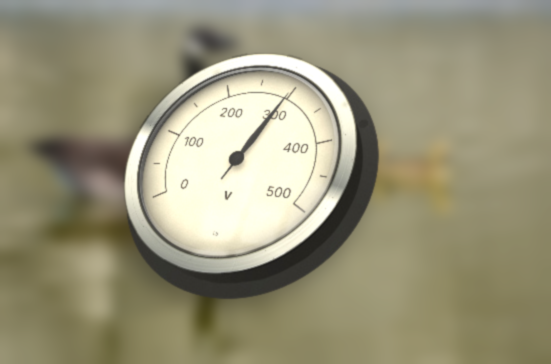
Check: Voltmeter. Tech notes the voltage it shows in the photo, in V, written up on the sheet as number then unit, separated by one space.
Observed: 300 V
